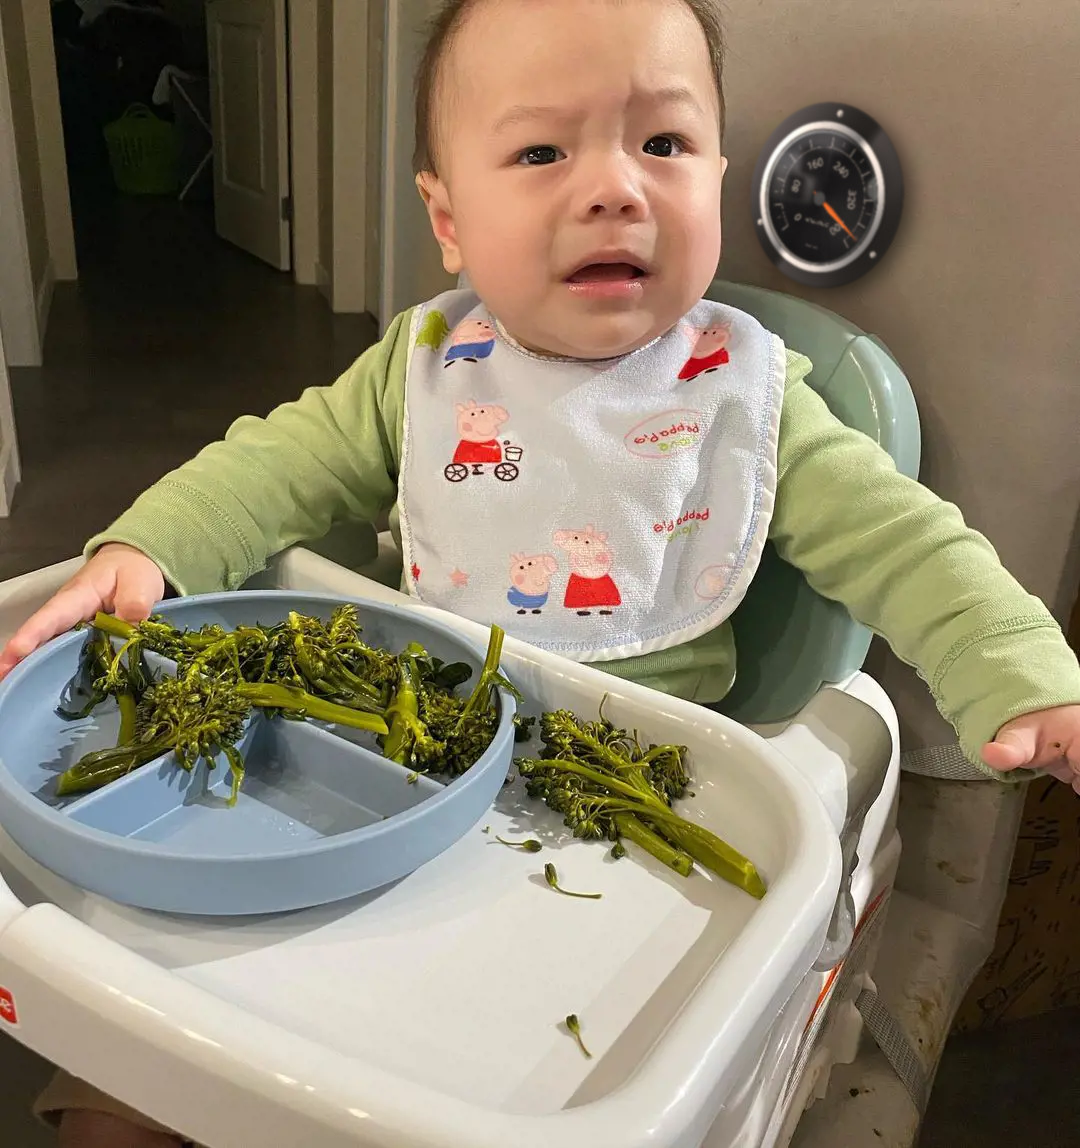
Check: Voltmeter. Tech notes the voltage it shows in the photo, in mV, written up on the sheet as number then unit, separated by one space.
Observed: 380 mV
